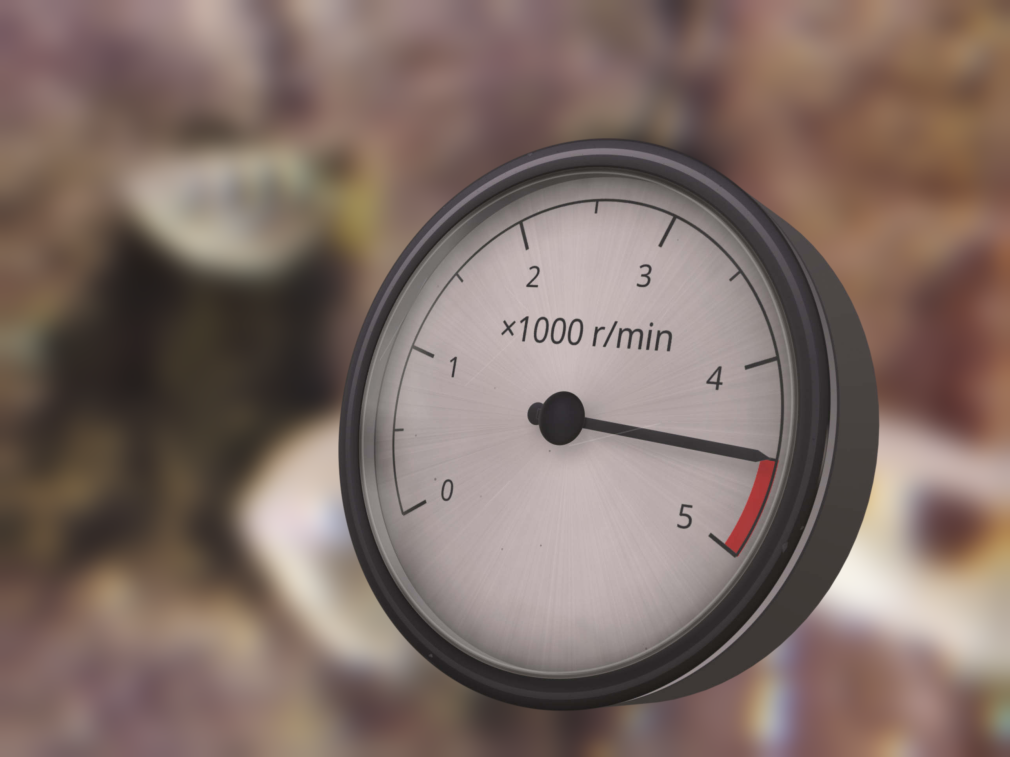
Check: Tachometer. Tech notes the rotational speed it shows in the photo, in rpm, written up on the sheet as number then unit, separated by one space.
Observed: 4500 rpm
